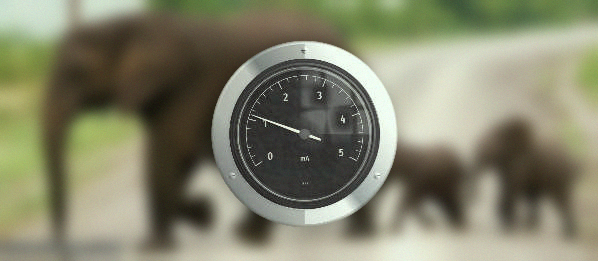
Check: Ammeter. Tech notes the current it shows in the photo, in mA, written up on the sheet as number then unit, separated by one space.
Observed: 1.1 mA
